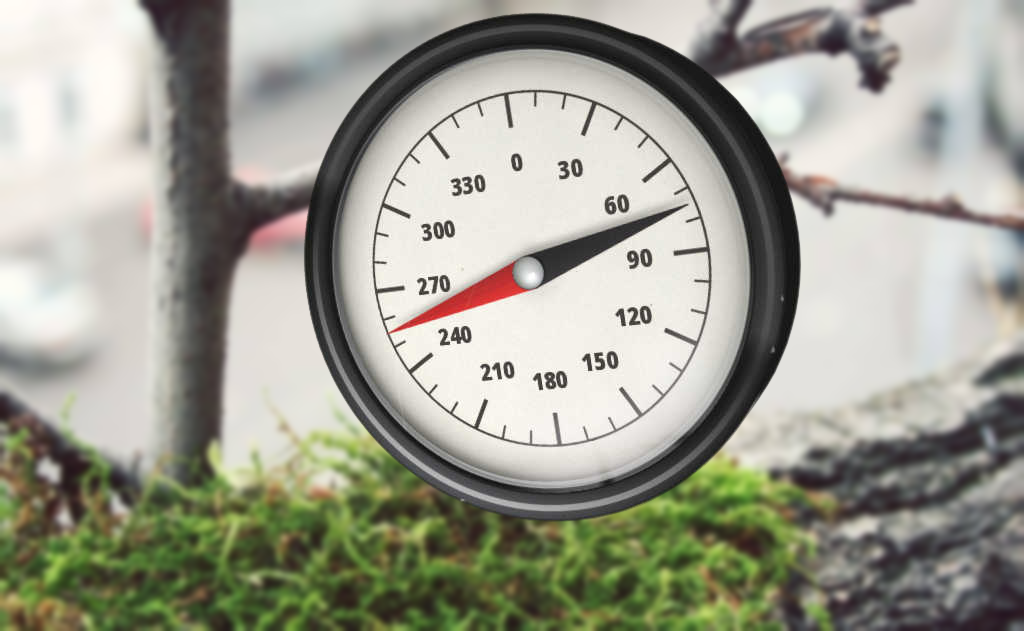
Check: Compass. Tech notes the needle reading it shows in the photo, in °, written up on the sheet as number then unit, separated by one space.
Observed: 255 °
